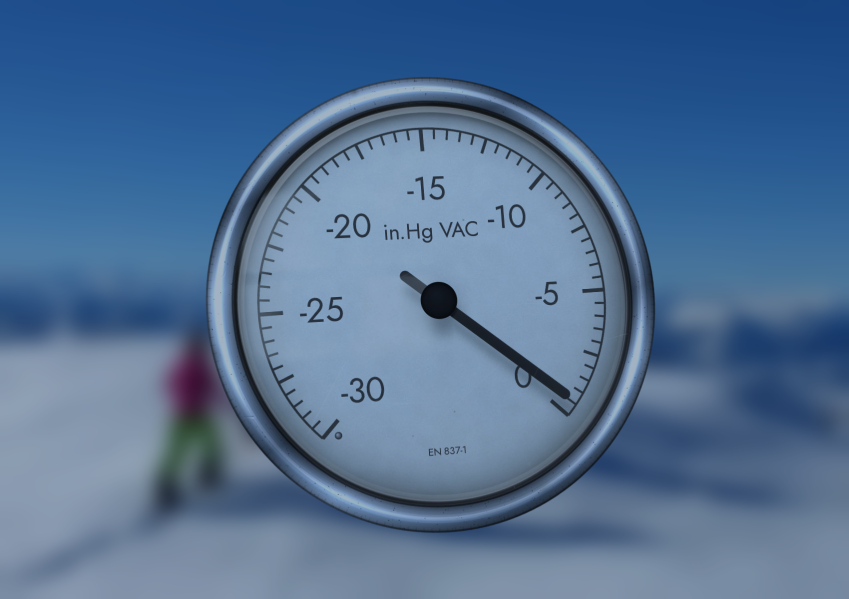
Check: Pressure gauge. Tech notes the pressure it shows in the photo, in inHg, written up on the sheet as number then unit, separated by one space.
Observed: -0.5 inHg
